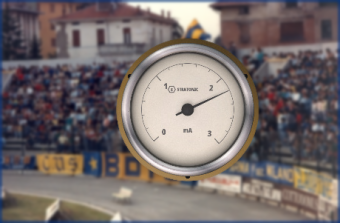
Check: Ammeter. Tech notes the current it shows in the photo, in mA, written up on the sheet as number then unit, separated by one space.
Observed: 2.2 mA
